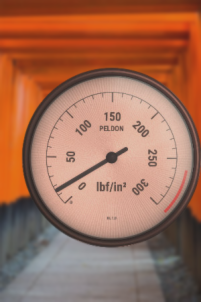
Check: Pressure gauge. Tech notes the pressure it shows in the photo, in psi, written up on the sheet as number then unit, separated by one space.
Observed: 15 psi
